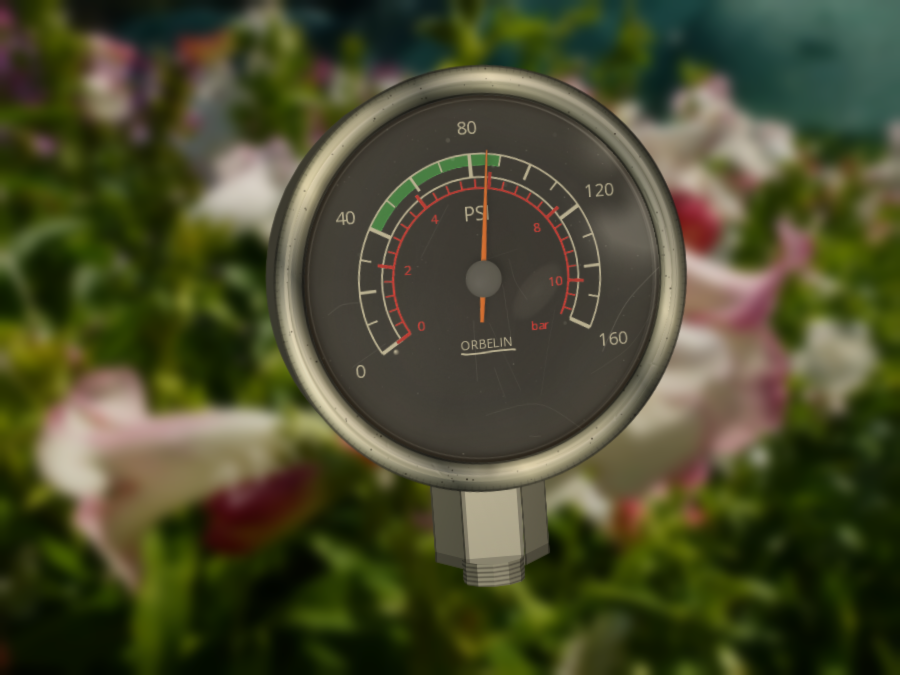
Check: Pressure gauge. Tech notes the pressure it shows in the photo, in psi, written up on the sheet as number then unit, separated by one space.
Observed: 85 psi
